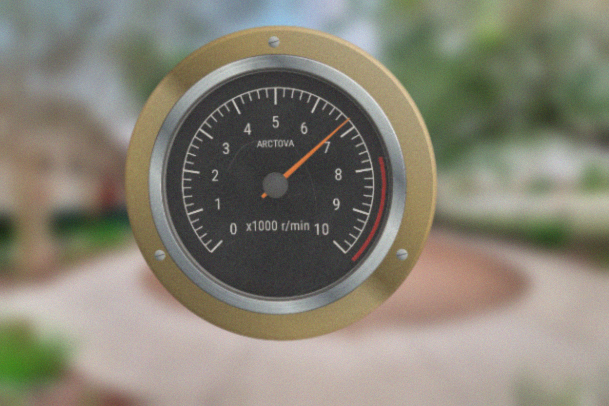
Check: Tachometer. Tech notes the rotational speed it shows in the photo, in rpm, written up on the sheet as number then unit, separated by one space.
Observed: 6800 rpm
